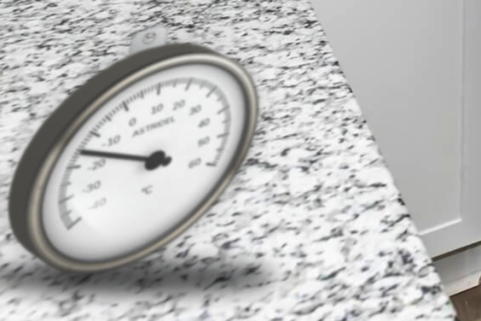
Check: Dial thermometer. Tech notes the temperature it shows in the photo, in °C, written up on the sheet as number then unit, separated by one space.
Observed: -15 °C
